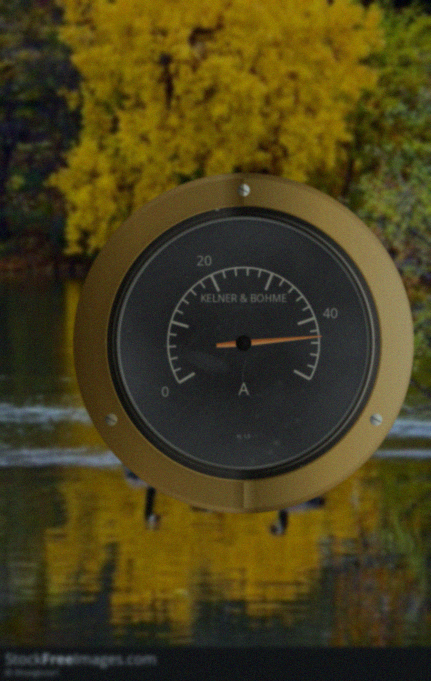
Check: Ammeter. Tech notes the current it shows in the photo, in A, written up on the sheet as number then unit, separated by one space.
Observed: 43 A
